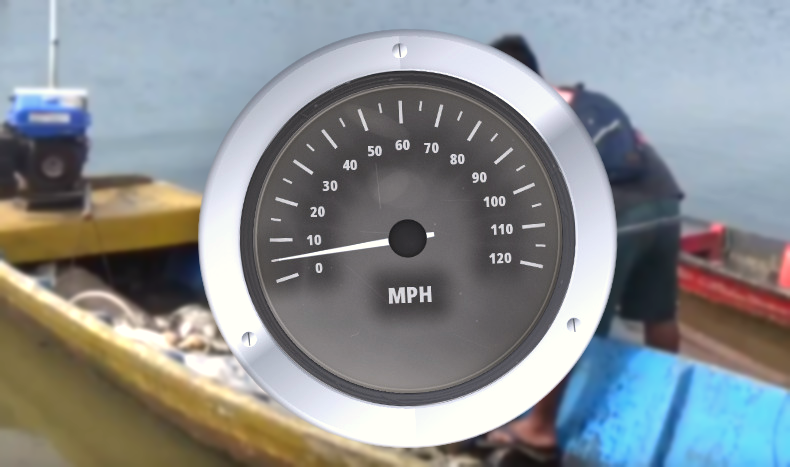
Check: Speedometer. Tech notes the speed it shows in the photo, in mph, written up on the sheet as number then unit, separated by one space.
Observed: 5 mph
